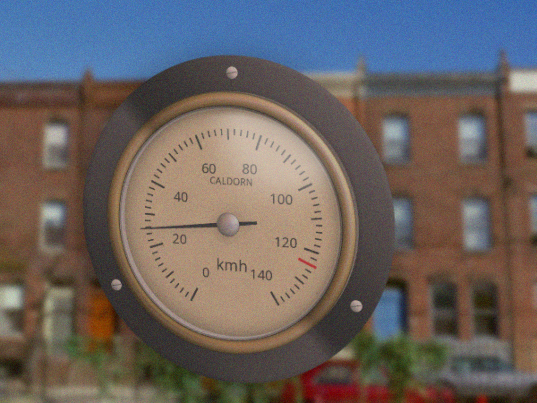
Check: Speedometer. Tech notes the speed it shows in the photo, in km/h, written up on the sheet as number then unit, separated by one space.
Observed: 26 km/h
